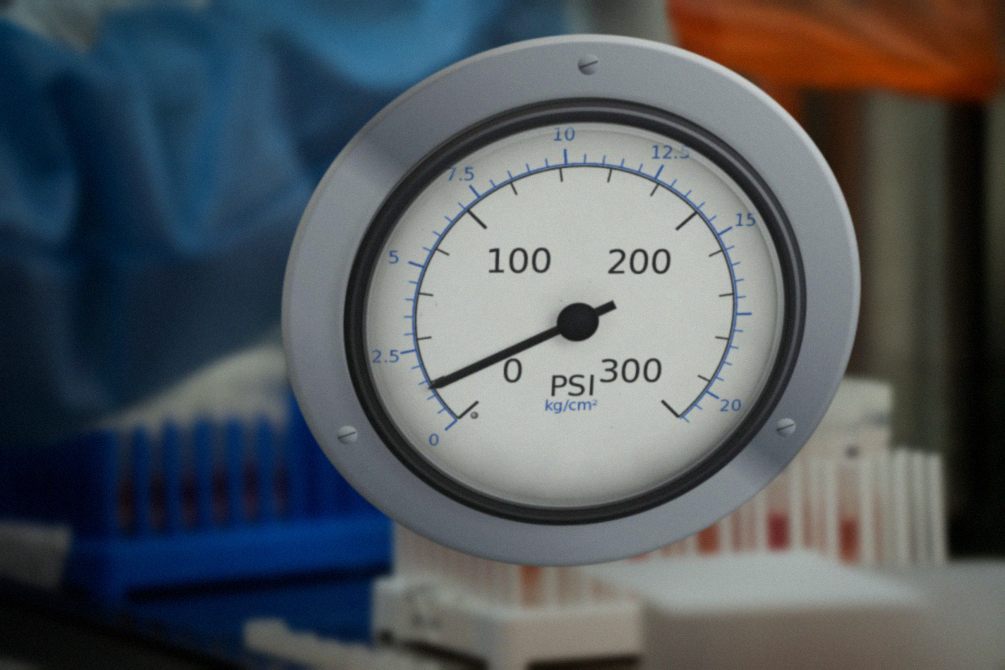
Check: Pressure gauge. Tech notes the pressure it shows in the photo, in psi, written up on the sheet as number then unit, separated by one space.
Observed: 20 psi
